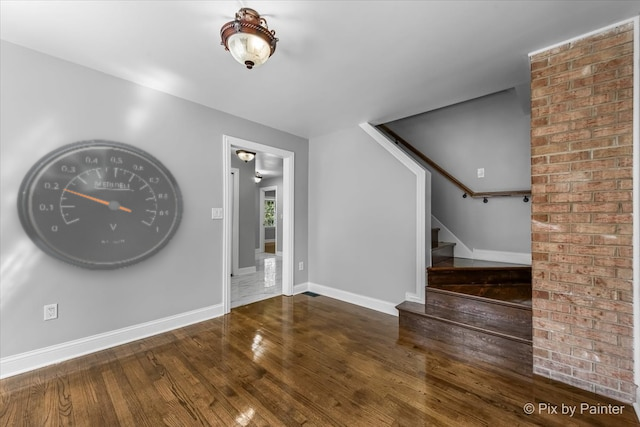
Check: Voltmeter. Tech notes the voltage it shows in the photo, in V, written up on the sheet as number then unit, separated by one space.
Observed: 0.2 V
